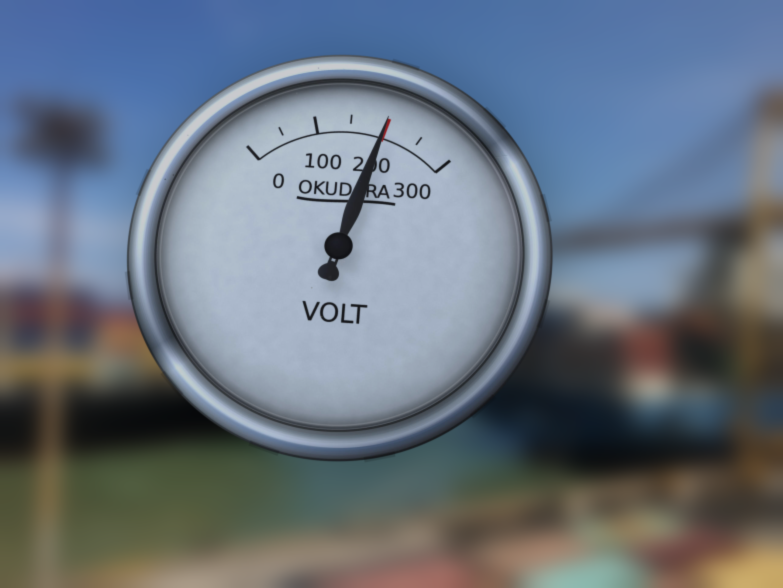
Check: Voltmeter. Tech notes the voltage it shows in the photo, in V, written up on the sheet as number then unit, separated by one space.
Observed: 200 V
